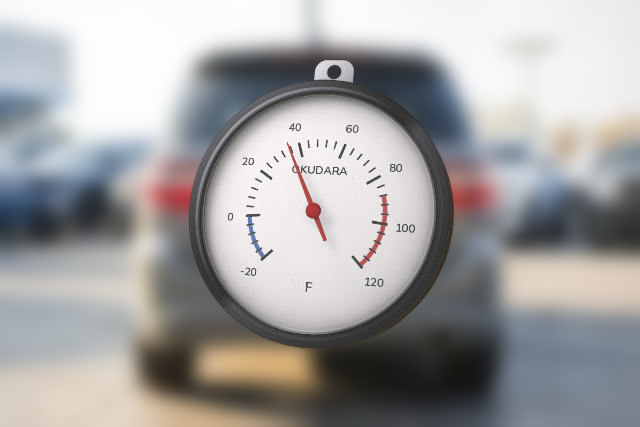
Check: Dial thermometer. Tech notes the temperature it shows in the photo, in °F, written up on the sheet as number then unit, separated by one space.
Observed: 36 °F
